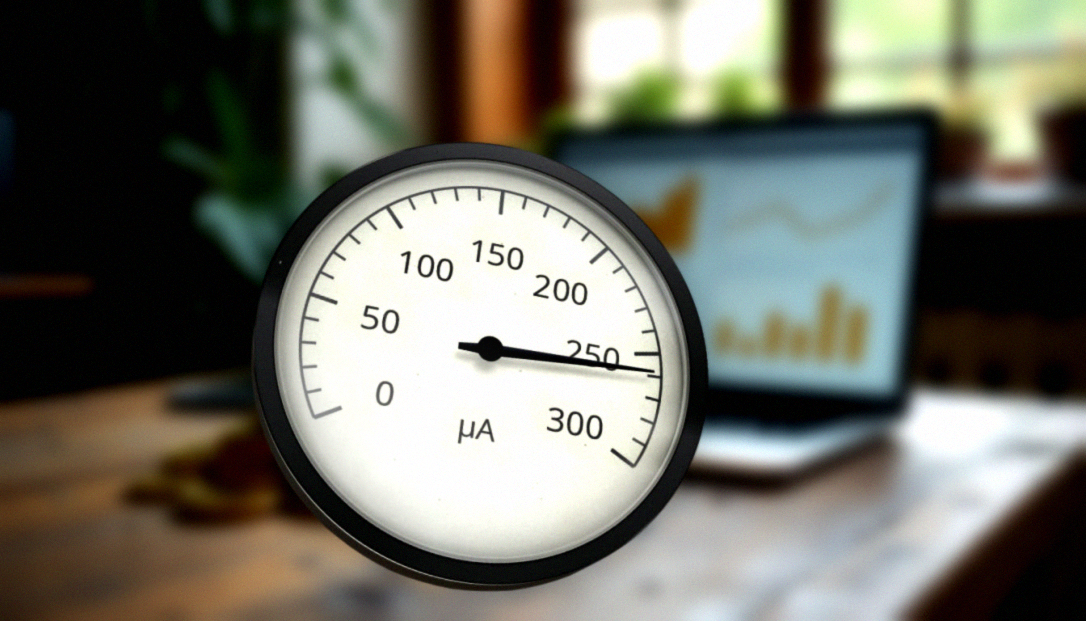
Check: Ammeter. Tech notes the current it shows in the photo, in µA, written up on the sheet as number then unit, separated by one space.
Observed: 260 µA
